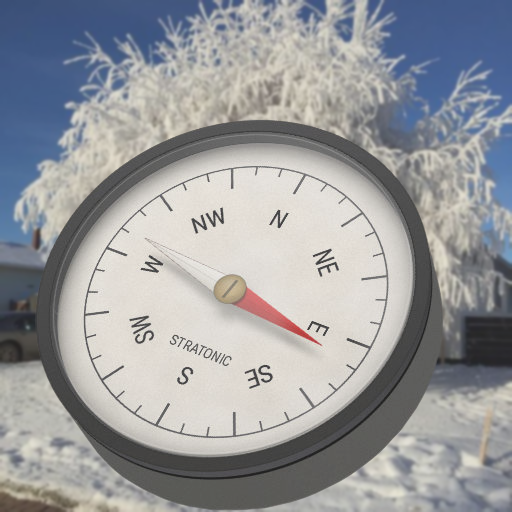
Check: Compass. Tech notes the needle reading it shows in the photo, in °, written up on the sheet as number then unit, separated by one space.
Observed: 100 °
